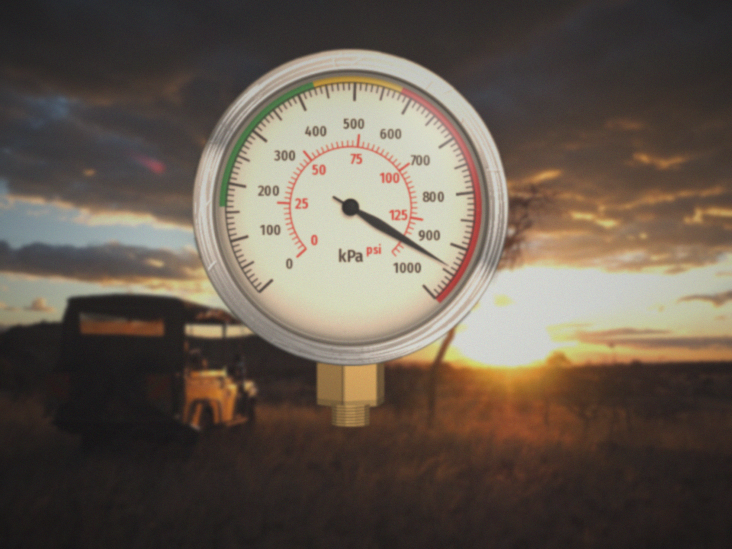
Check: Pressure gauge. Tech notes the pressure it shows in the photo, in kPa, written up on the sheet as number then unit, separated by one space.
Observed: 940 kPa
